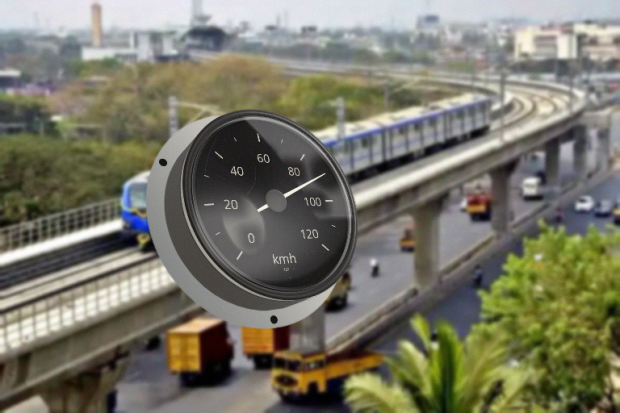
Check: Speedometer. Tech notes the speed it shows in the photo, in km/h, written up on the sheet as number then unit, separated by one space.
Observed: 90 km/h
